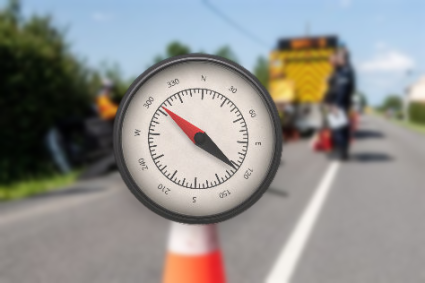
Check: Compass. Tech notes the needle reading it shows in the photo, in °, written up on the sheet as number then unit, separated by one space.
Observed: 305 °
